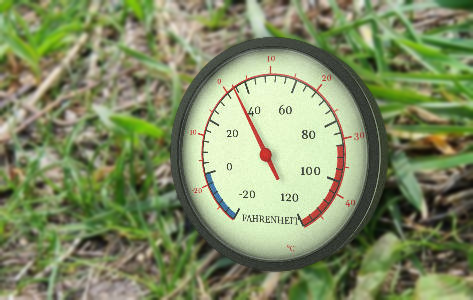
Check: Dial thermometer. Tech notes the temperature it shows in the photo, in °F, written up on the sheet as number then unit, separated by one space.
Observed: 36 °F
